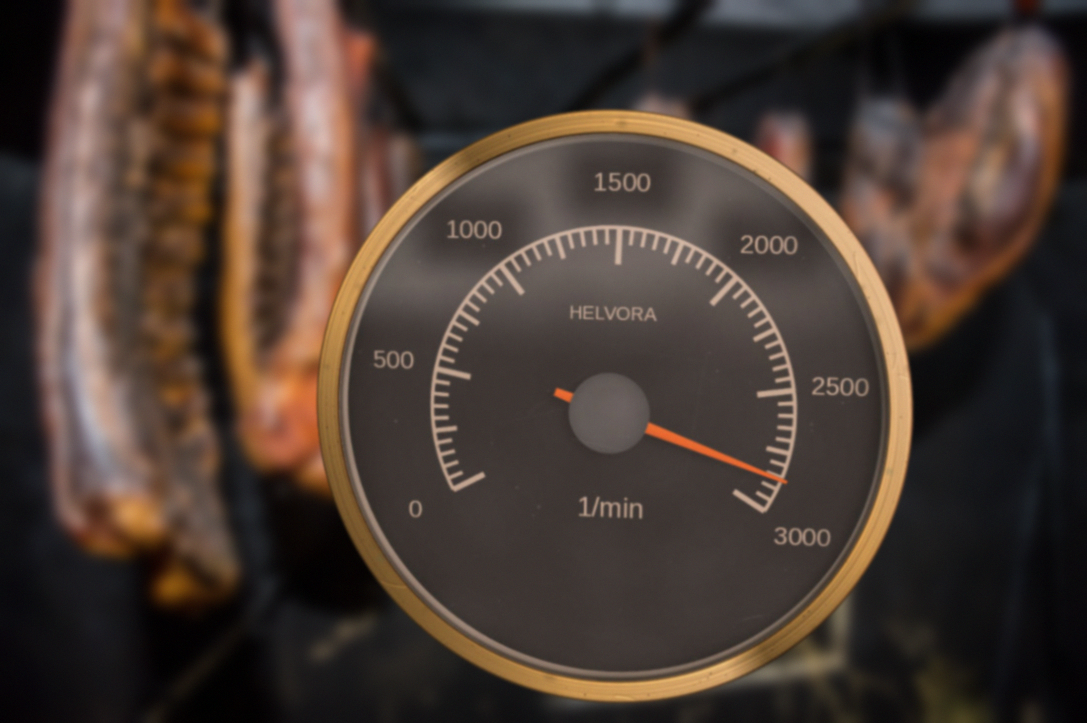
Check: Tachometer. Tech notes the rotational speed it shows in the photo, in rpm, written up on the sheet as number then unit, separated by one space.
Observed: 2850 rpm
